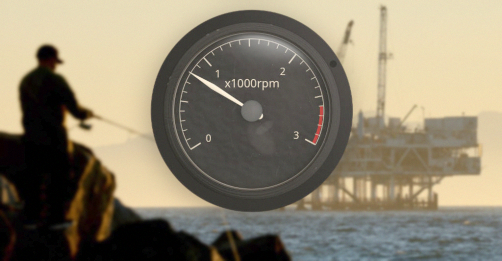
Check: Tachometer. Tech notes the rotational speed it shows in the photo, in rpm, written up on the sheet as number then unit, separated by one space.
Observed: 800 rpm
